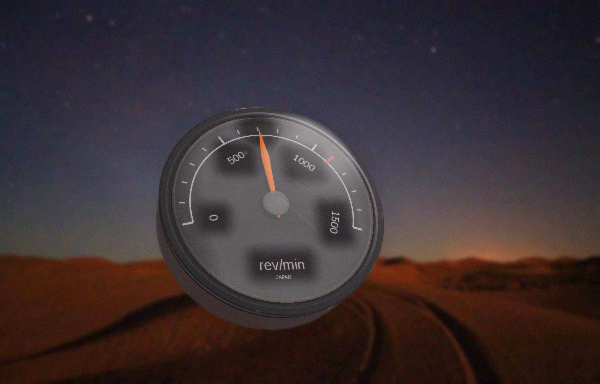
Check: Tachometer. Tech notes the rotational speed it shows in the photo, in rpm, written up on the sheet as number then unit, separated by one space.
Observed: 700 rpm
